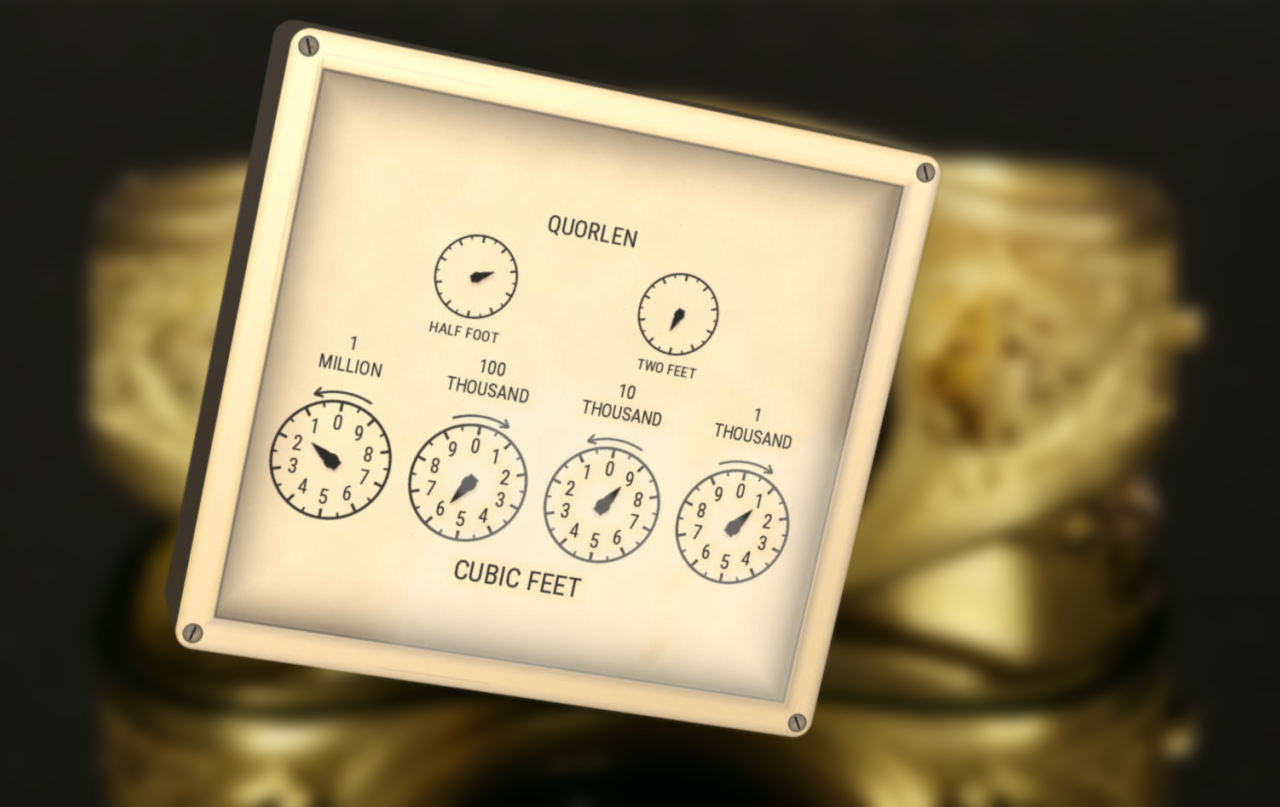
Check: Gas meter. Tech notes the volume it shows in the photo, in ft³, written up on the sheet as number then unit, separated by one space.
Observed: 159100 ft³
